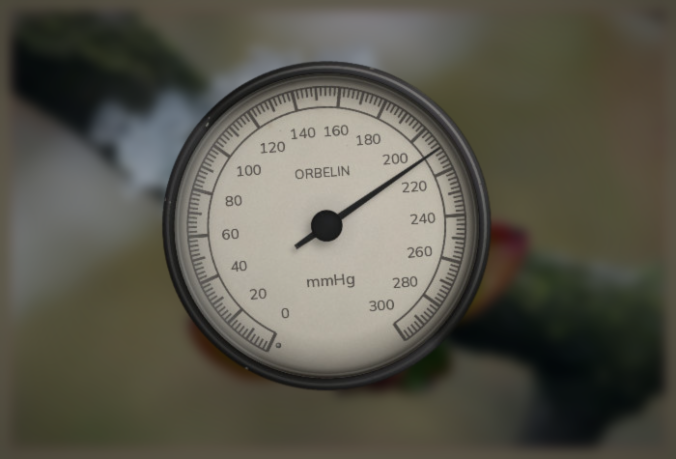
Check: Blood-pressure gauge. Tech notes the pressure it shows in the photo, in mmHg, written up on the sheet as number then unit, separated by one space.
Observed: 210 mmHg
